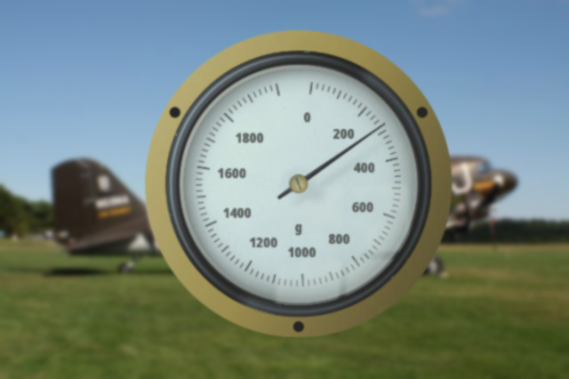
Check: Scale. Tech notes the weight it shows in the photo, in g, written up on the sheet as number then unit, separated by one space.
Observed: 280 g
